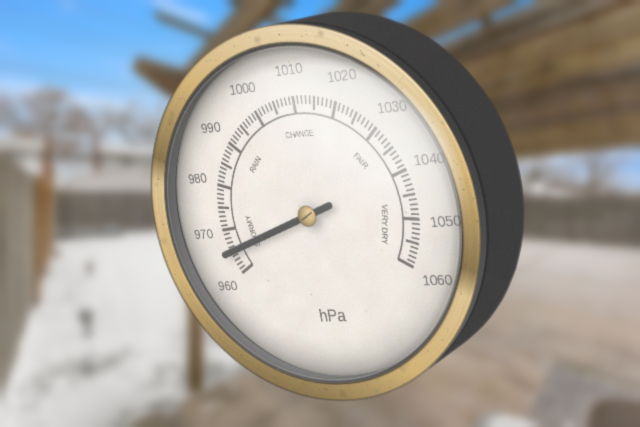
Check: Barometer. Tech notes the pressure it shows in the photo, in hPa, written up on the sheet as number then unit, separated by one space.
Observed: 965 hPa
